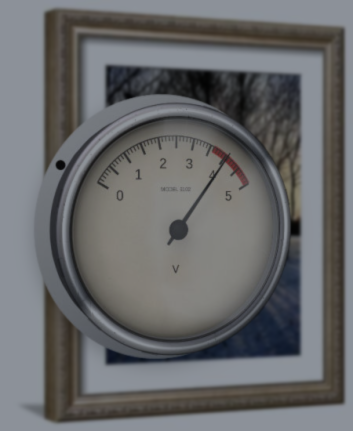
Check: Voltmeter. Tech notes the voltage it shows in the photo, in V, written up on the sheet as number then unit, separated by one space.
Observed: 4 V
